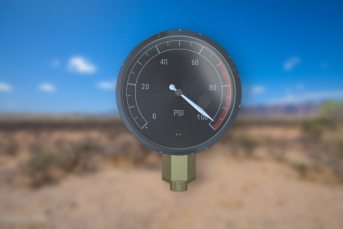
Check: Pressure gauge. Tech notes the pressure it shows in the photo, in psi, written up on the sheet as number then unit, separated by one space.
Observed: 97.5 psi
